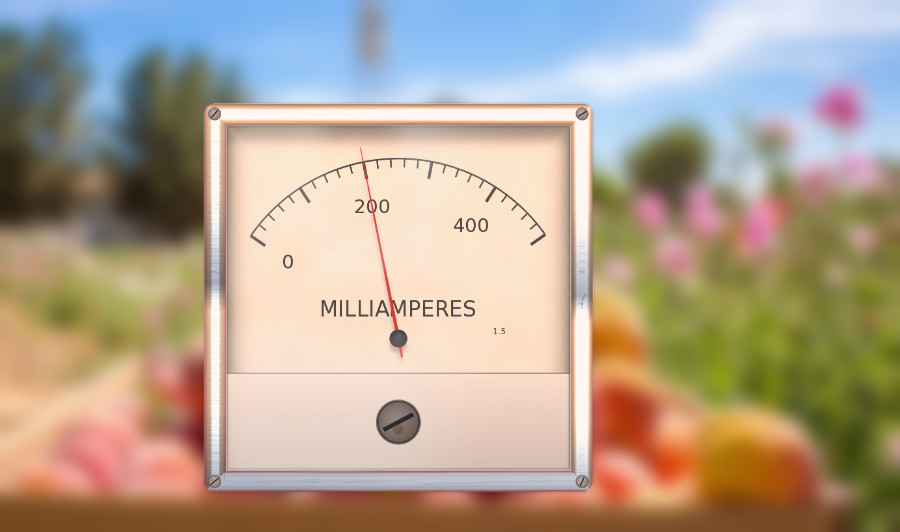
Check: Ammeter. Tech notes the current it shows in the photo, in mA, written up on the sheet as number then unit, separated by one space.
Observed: 200 mA
